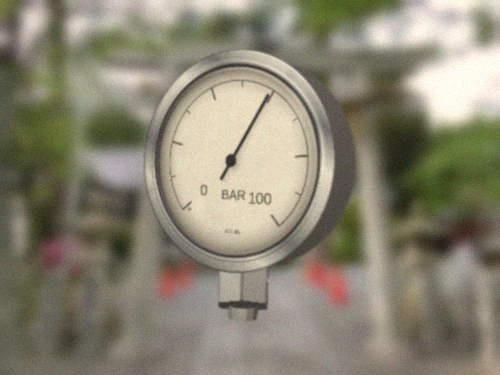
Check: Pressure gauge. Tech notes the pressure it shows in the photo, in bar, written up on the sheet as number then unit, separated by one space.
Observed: 60 bar
